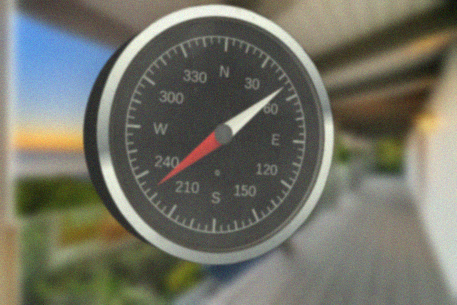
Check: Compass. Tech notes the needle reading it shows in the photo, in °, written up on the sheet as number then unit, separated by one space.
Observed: 230 °
